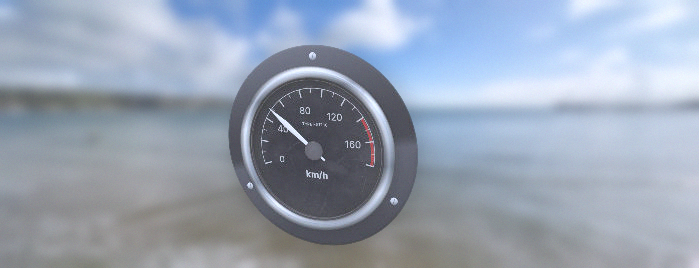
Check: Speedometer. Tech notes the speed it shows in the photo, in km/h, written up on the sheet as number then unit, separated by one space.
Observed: 50 km/h
